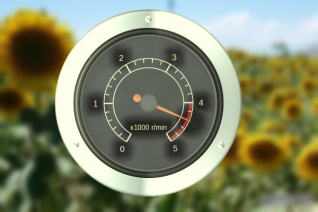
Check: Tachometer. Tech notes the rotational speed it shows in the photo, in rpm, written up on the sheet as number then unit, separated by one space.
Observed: 4400 rpm
